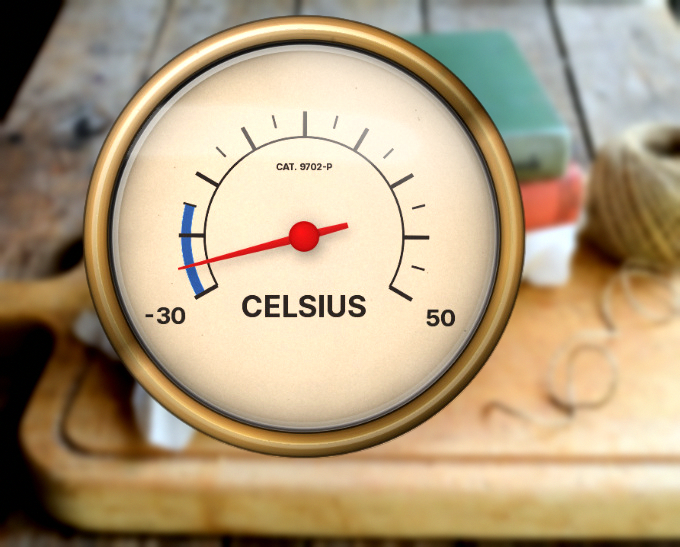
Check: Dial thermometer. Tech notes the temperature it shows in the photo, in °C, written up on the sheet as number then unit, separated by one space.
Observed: -25 °C
